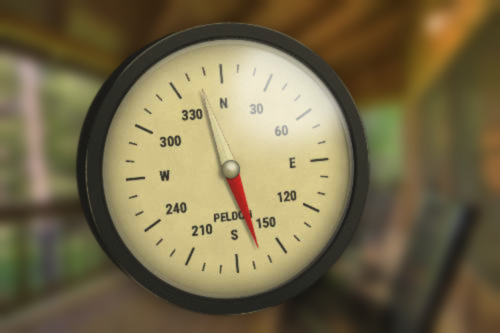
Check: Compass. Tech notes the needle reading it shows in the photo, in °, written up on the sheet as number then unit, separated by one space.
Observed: 165 °
